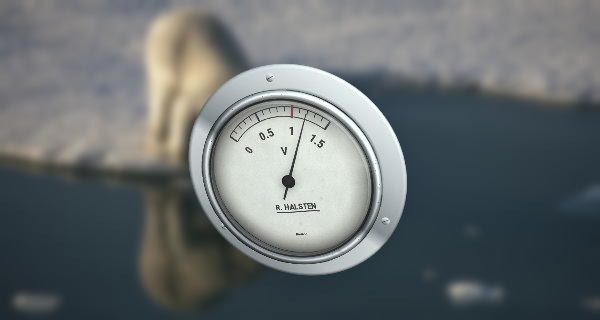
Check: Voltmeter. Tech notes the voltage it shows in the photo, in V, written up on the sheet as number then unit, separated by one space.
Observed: 1.2 V
